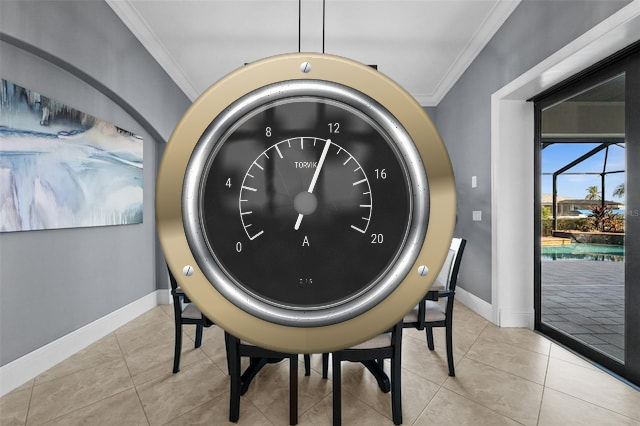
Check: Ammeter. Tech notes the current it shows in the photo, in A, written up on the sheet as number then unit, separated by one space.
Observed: 12 A
